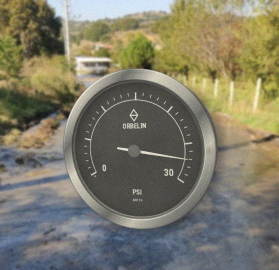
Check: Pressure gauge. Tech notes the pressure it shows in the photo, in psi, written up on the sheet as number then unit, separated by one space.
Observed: 27 psi
